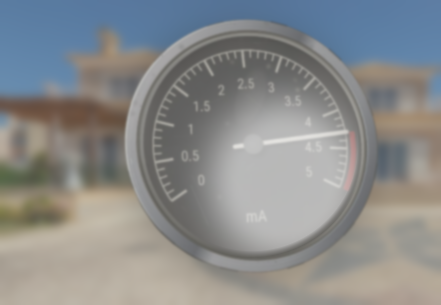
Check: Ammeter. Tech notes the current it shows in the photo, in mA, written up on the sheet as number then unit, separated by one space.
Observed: 4.3 mA
